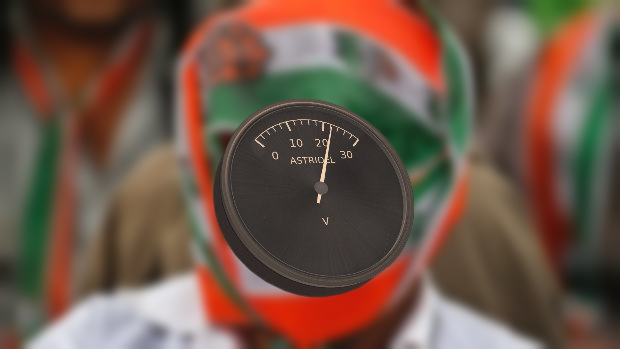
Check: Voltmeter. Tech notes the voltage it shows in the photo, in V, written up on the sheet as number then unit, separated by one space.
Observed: 22 V
